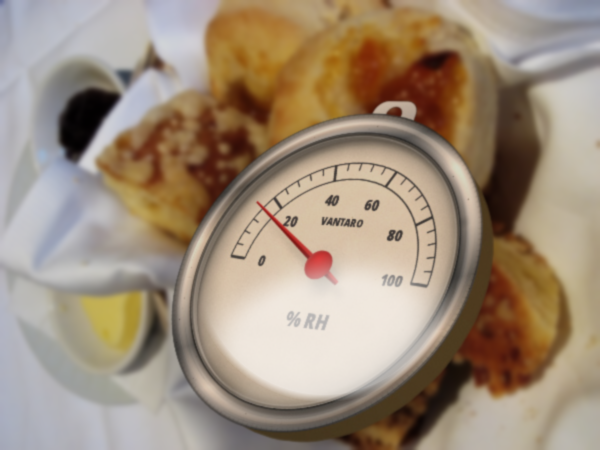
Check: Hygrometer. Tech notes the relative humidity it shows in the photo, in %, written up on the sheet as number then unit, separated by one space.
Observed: 16 %
